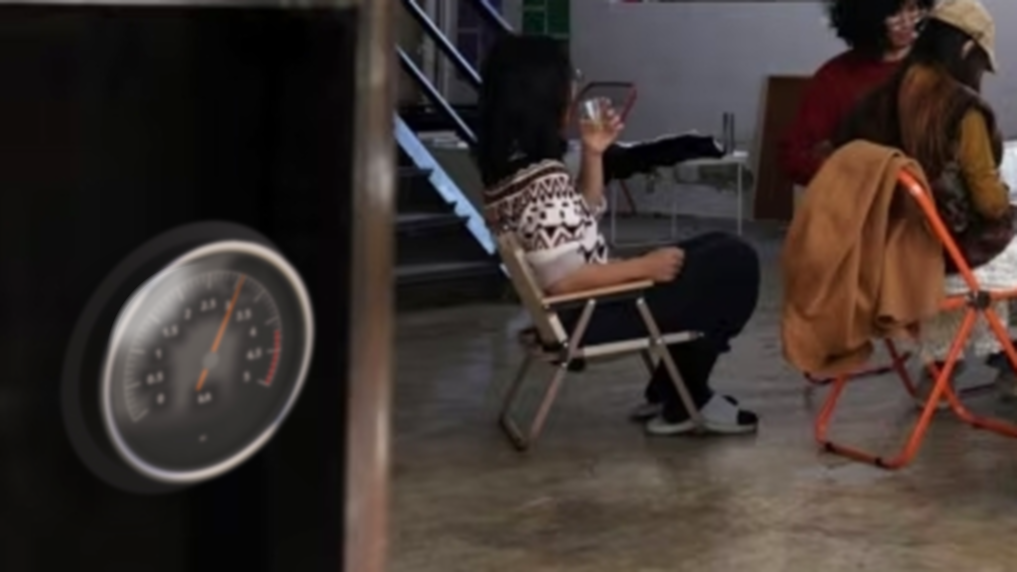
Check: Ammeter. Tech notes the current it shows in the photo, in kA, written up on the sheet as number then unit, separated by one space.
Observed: 3 kA
